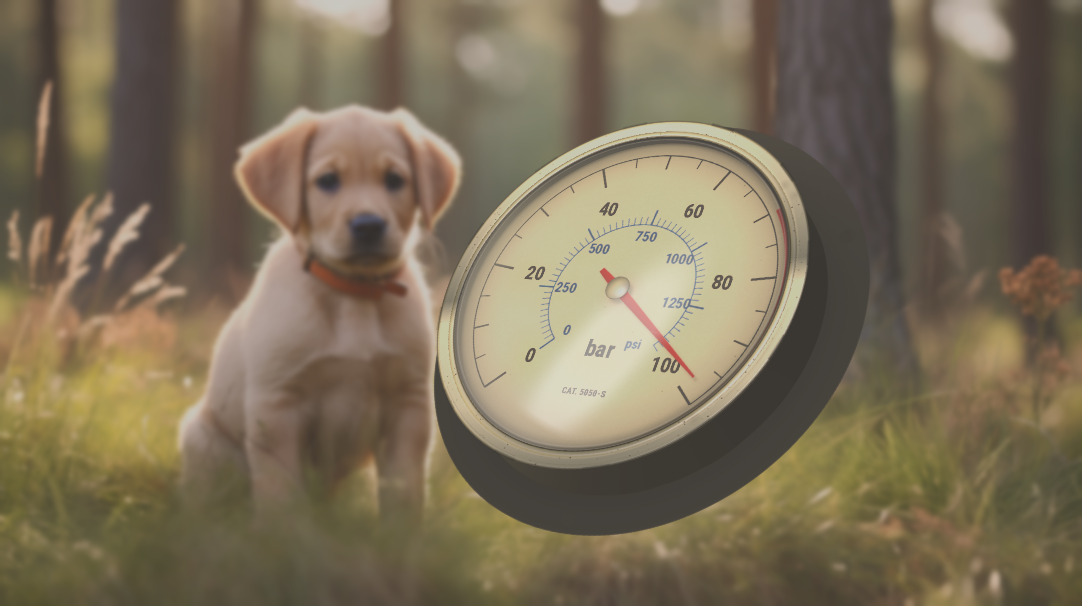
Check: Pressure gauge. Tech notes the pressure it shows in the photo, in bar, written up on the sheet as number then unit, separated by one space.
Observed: 97.5 bar
